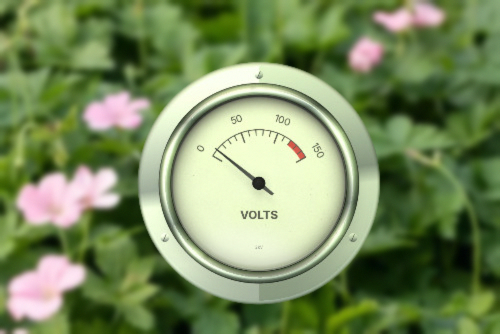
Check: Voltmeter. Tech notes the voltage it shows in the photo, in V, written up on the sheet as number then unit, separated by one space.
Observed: 10 V
